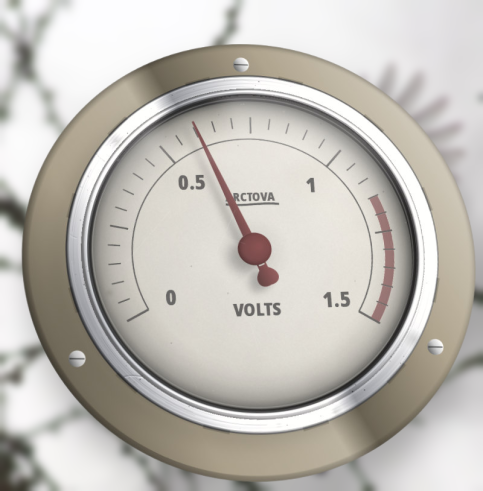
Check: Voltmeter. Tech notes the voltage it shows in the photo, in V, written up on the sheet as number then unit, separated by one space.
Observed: 0.6 V
